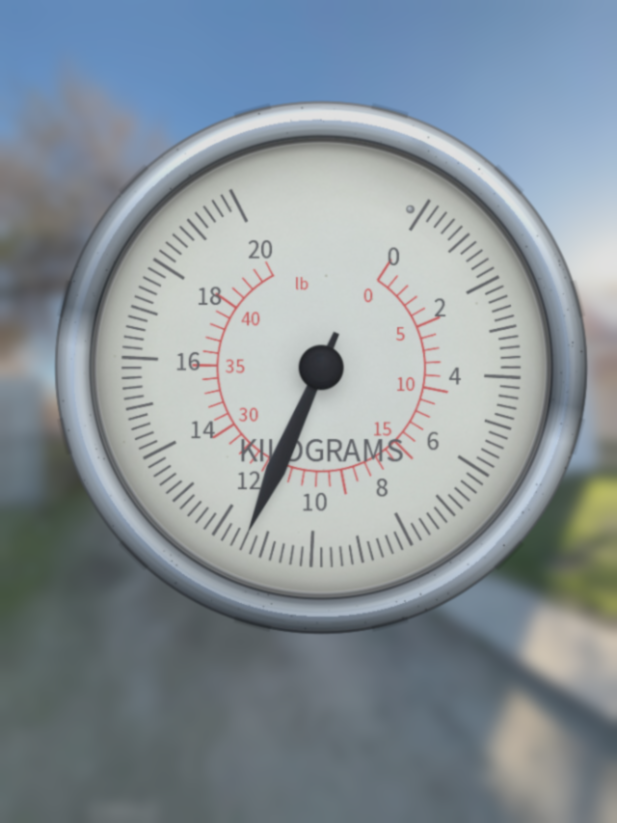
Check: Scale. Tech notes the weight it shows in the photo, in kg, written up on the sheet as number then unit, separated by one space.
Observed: 11.4 kg
